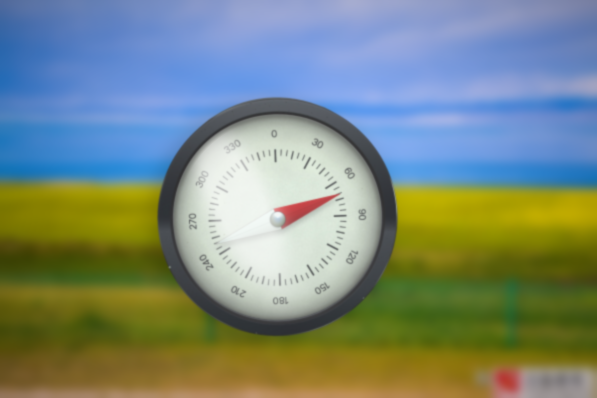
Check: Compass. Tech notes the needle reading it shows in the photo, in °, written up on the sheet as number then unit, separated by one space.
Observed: 70 °
